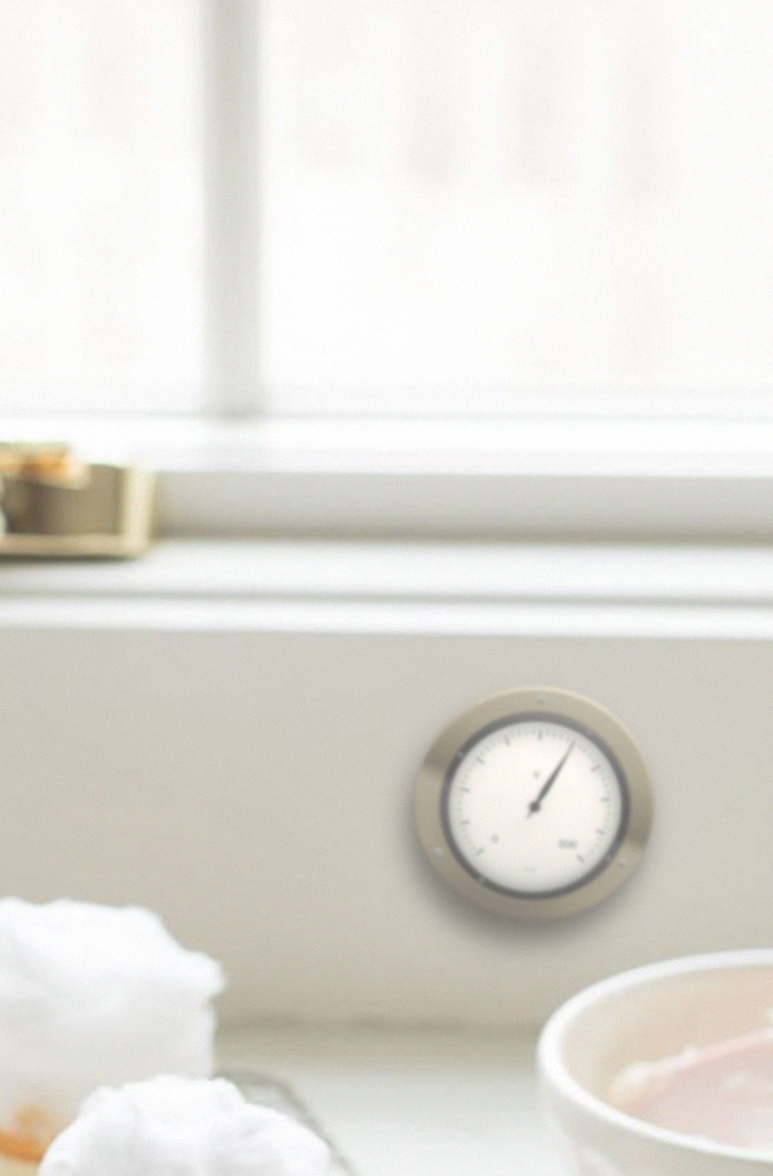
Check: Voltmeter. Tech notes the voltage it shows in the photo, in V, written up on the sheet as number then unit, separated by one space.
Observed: 300 V
